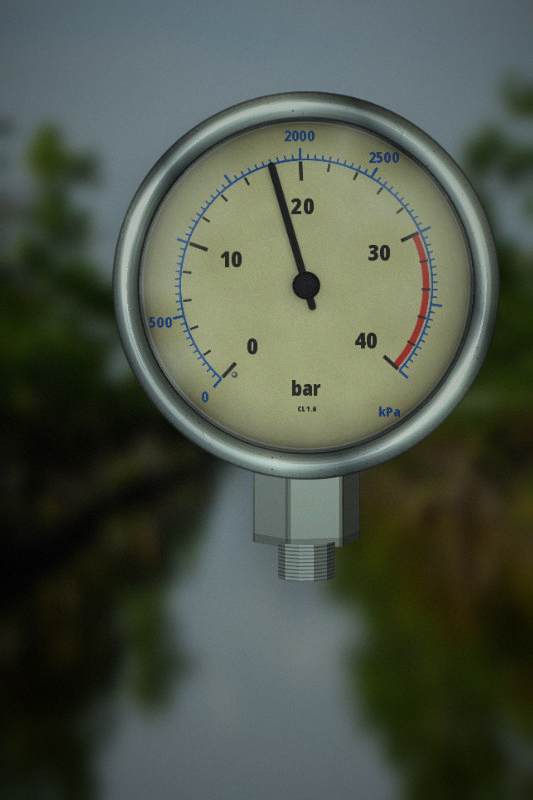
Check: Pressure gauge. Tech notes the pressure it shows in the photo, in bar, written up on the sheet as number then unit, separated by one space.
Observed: 18 bar
